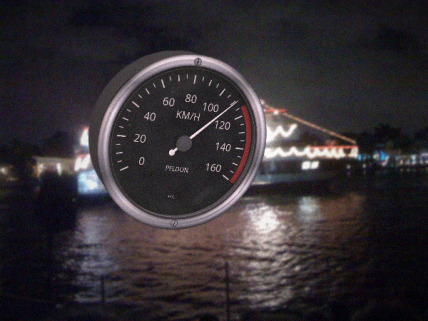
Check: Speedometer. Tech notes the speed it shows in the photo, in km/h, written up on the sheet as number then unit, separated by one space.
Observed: 110 km/h
